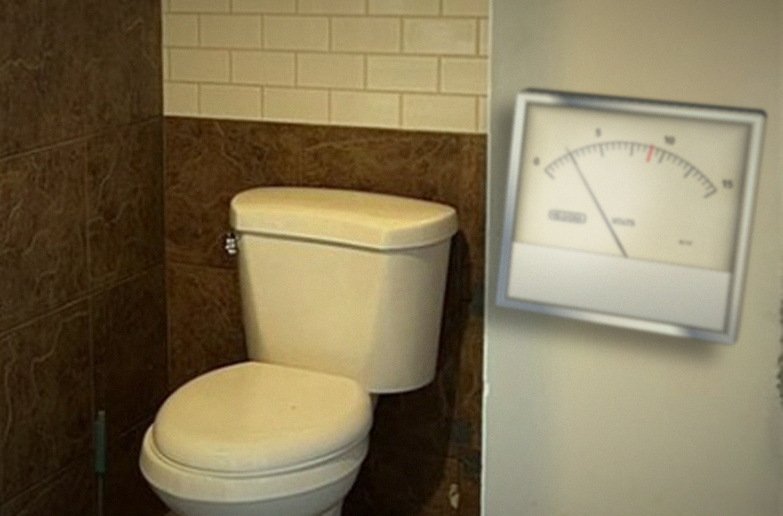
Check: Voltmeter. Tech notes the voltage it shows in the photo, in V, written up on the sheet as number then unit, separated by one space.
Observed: 2.5 V
